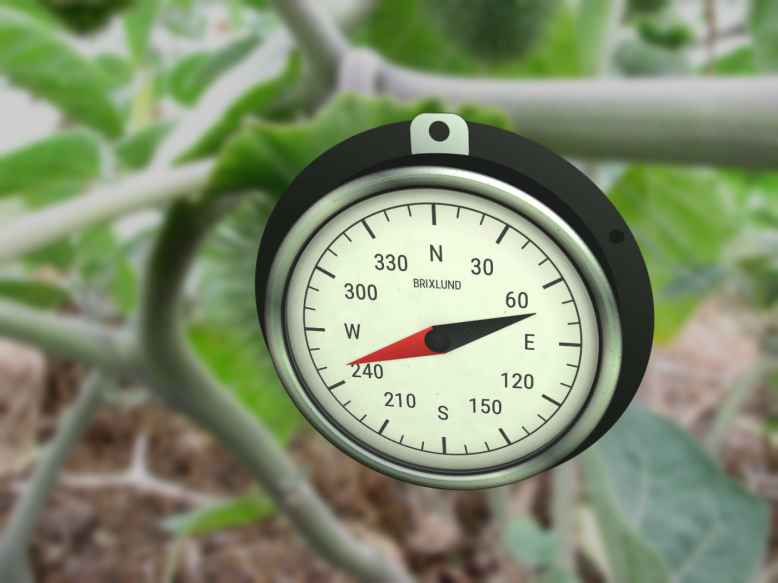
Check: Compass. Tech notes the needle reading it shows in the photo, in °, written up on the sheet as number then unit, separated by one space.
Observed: 250 °
